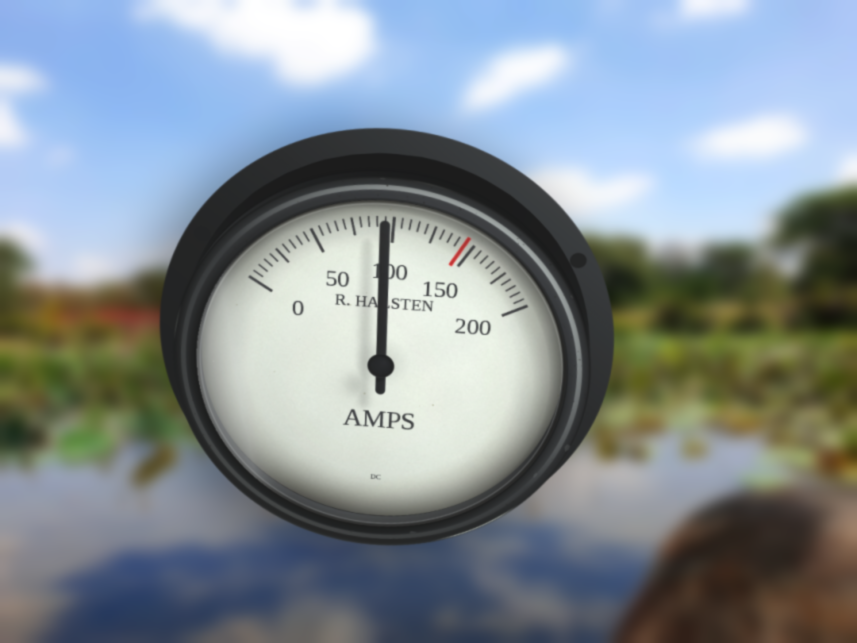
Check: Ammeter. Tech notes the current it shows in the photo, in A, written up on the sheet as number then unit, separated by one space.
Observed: 95 A
